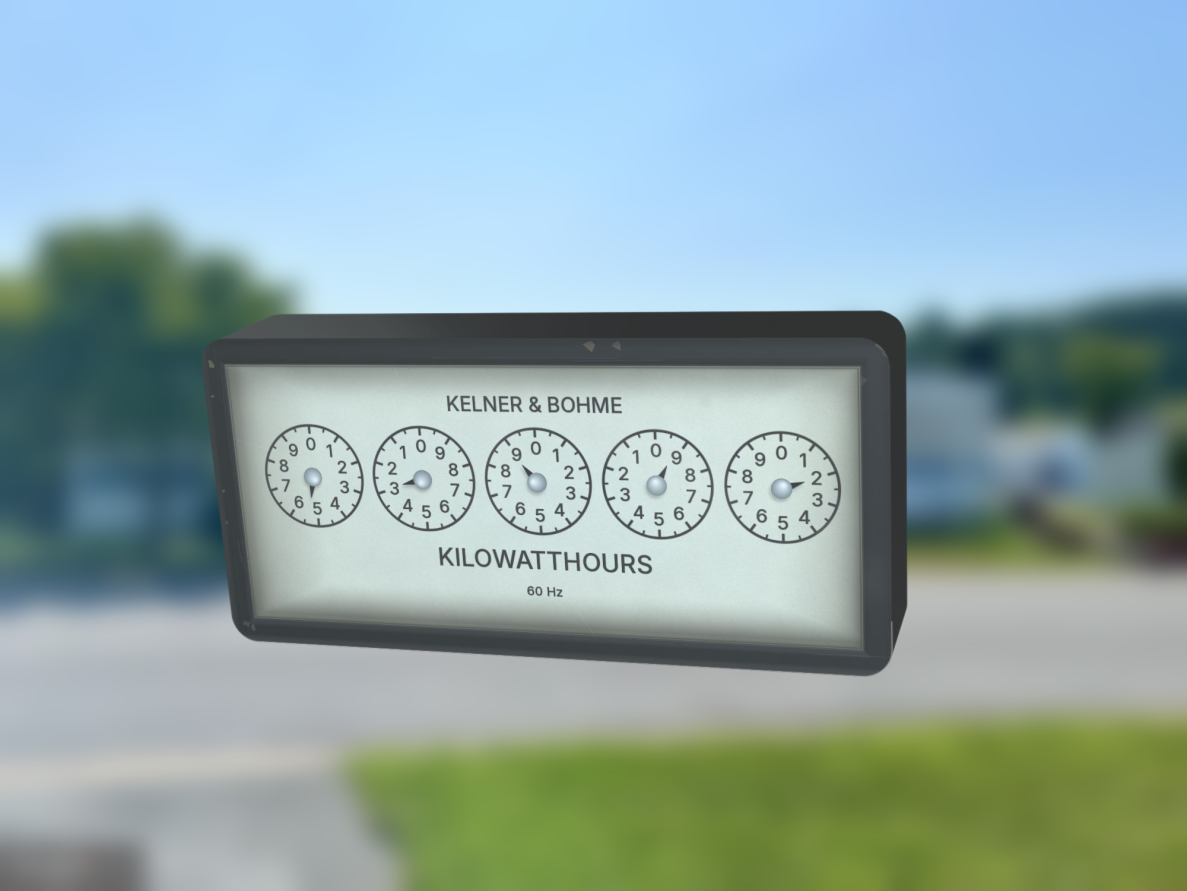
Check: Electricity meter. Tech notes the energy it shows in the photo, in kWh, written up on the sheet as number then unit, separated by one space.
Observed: 52892 kWh
